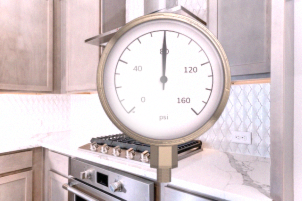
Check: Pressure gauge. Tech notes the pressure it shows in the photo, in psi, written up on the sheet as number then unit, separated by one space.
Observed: 80 psi
